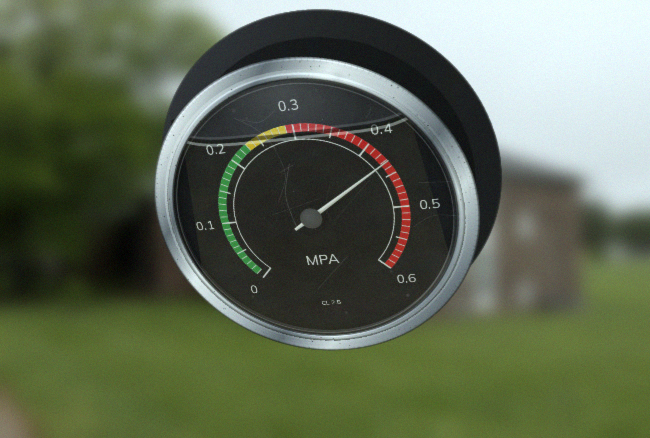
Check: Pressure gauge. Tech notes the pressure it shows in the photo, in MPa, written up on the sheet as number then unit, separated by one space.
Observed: 0.43 MPa
